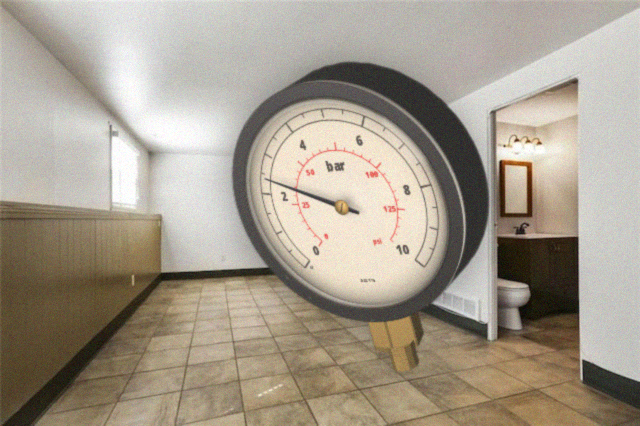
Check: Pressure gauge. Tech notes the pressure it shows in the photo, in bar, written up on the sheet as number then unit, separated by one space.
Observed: 2.5 bar
